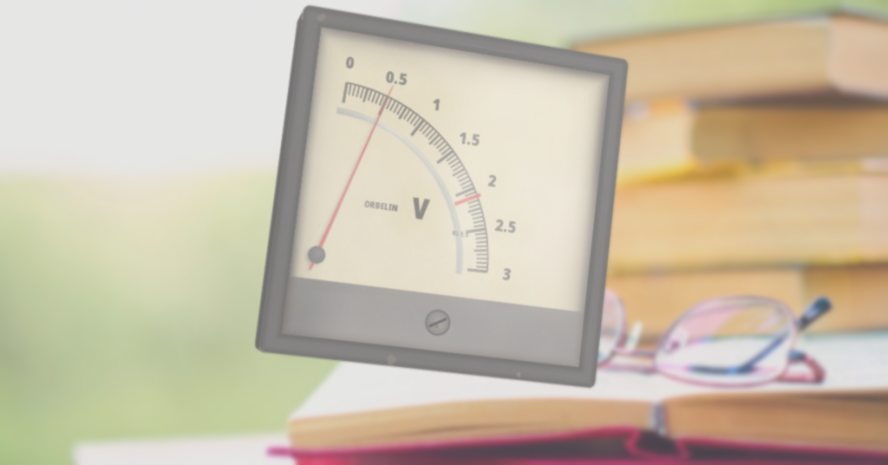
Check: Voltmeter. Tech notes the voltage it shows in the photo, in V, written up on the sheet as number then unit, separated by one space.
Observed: 0.5 V
